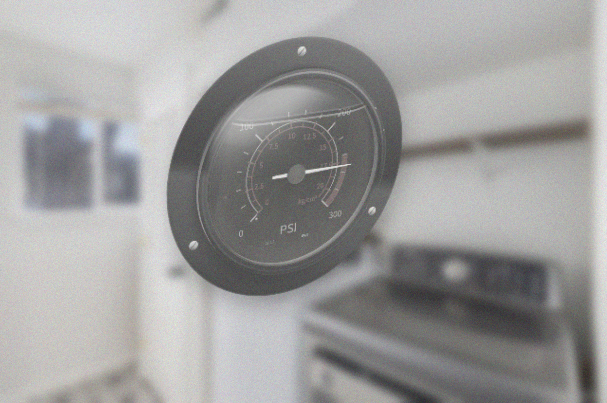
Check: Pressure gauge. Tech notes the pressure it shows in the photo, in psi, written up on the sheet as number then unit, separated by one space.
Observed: 250 psi
